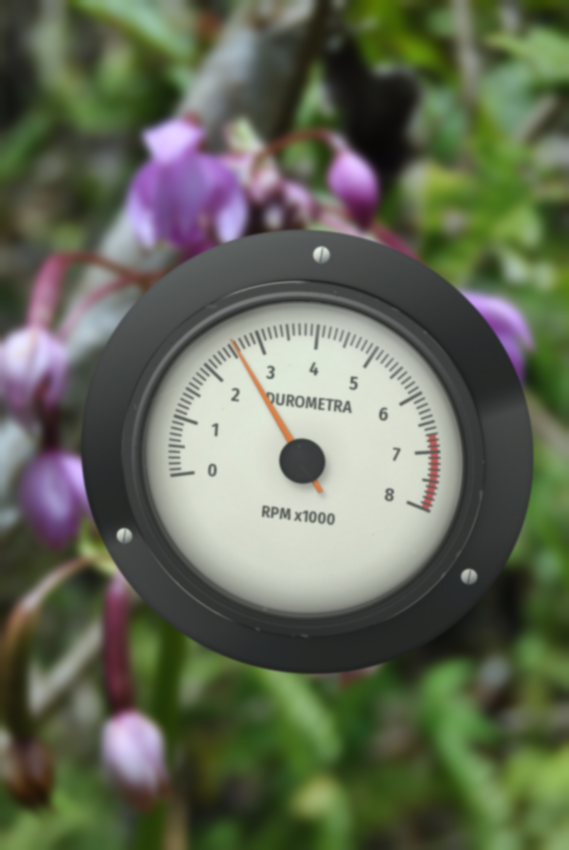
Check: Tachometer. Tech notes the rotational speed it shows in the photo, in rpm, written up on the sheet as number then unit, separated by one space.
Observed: 2600 rpm
